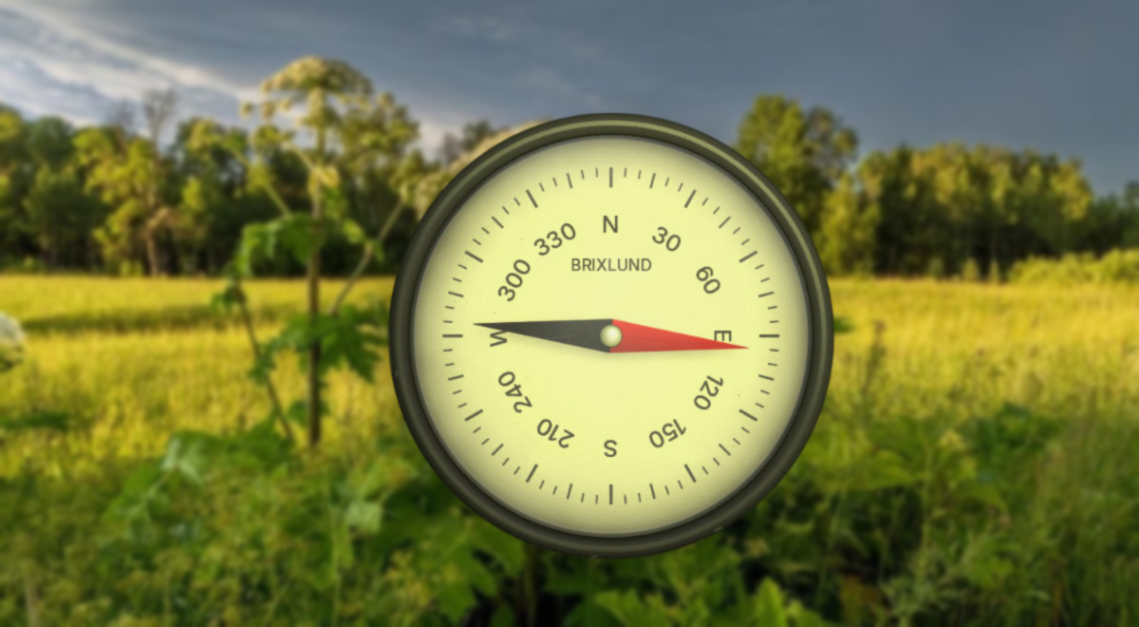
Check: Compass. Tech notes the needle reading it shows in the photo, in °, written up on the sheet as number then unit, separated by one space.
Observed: 95 °
